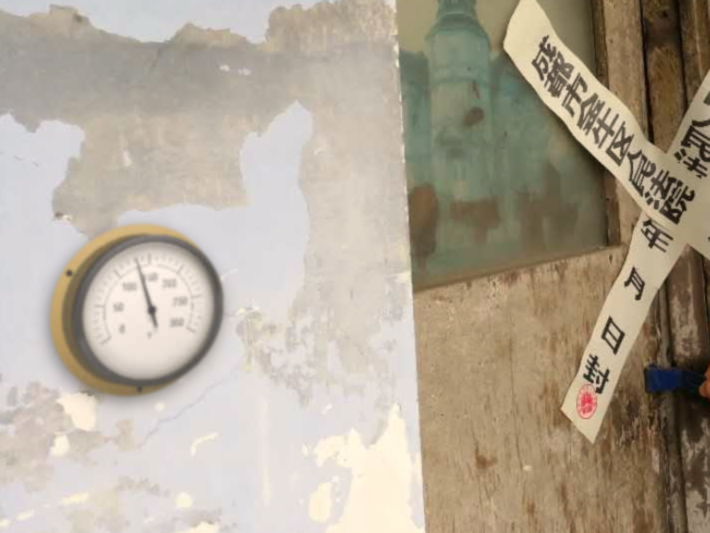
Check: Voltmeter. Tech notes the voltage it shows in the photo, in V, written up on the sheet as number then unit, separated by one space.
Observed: 130 V
